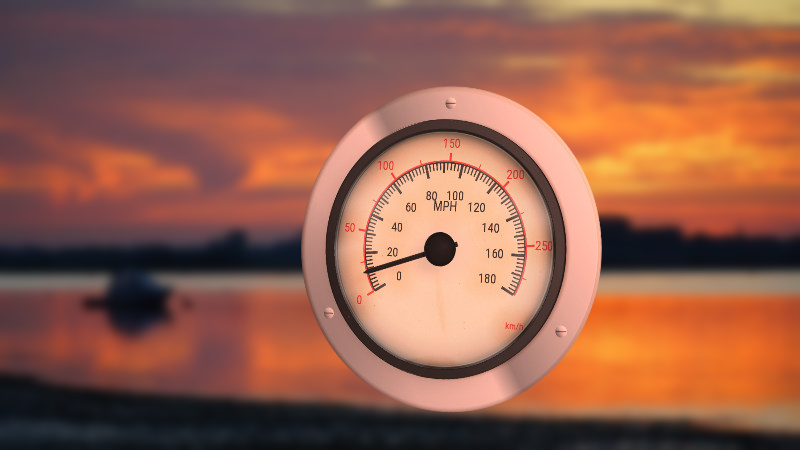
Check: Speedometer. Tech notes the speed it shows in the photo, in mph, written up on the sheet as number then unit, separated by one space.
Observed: 10 mph
